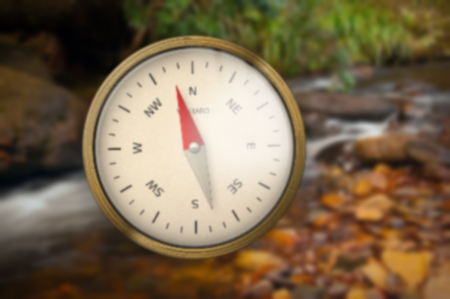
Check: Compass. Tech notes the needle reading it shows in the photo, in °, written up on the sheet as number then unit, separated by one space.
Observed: 345 °
